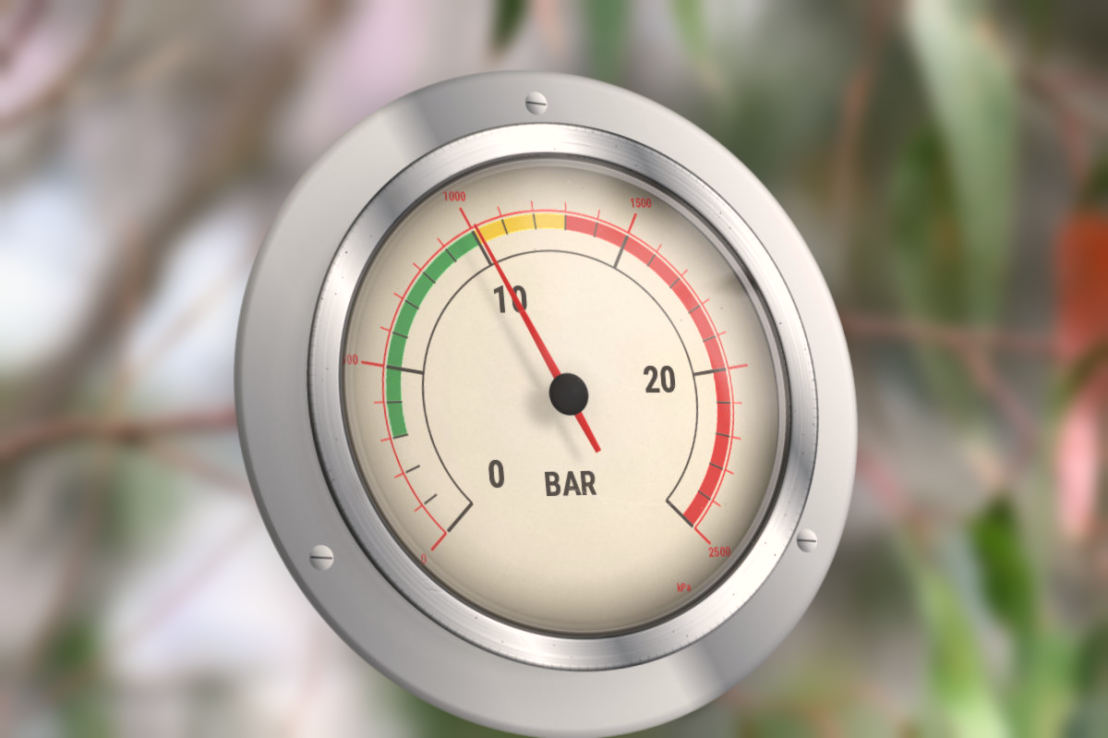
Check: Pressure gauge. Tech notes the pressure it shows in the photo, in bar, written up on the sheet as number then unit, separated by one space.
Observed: 10 bar
